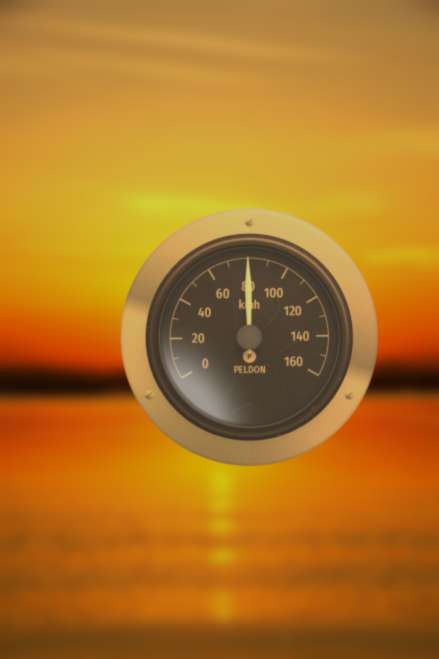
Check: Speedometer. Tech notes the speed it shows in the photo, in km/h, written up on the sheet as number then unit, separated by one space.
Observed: 80 km/h
